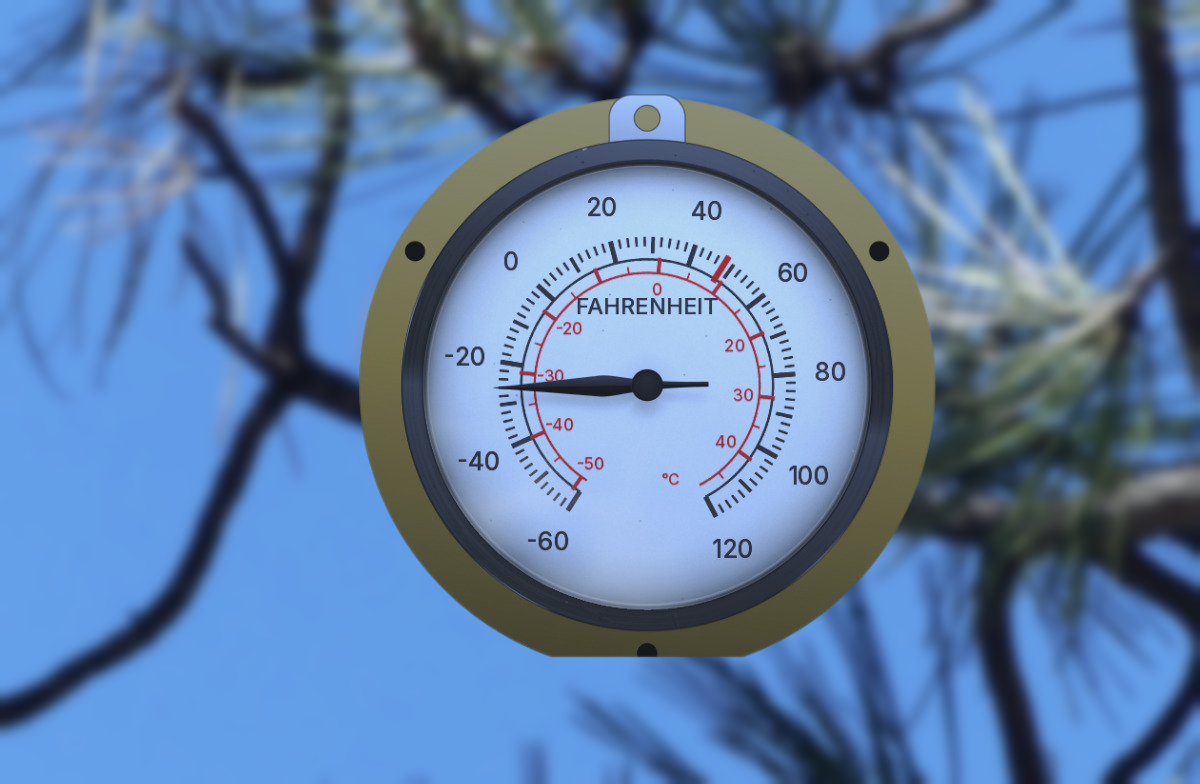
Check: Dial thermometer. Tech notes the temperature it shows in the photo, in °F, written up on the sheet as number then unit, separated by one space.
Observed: -26 °F
